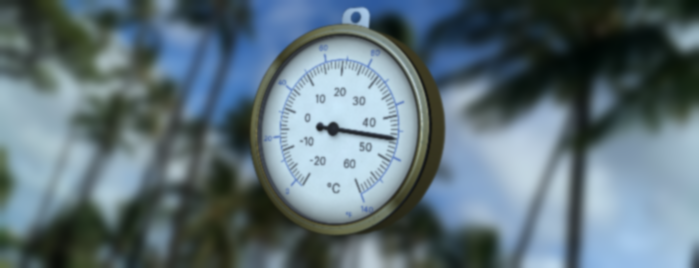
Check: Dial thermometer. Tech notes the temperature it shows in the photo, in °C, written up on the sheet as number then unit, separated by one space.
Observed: 45 °C
